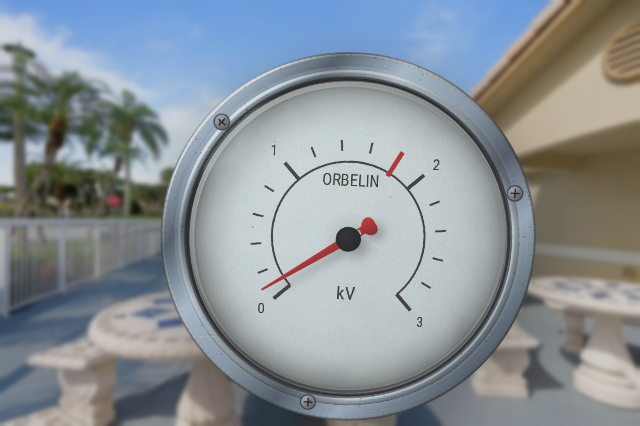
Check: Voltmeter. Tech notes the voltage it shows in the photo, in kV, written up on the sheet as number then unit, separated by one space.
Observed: 0.1 kV
